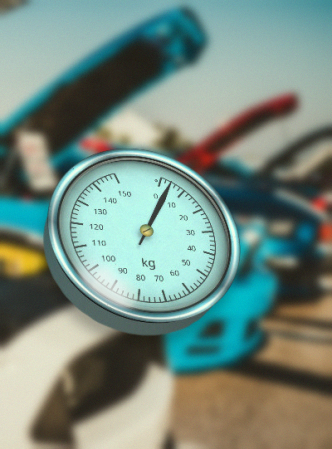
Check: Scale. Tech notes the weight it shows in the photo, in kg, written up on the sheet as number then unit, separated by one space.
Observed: 4 kg
